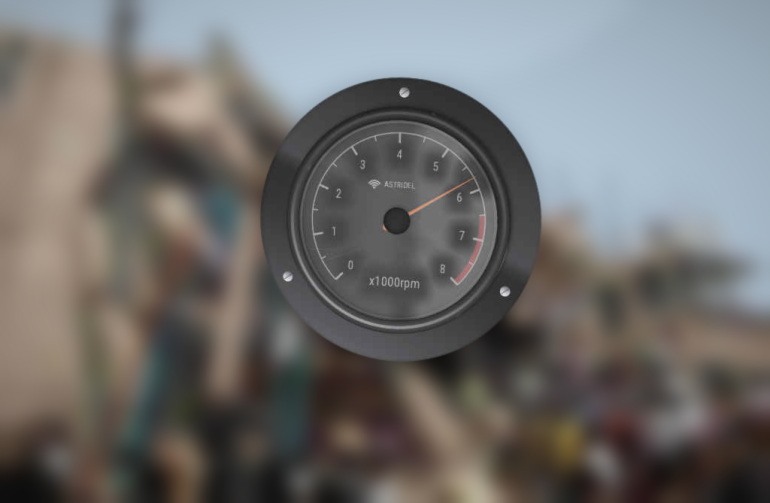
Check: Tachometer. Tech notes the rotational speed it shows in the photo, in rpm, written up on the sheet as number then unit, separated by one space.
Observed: 5750 rpm
